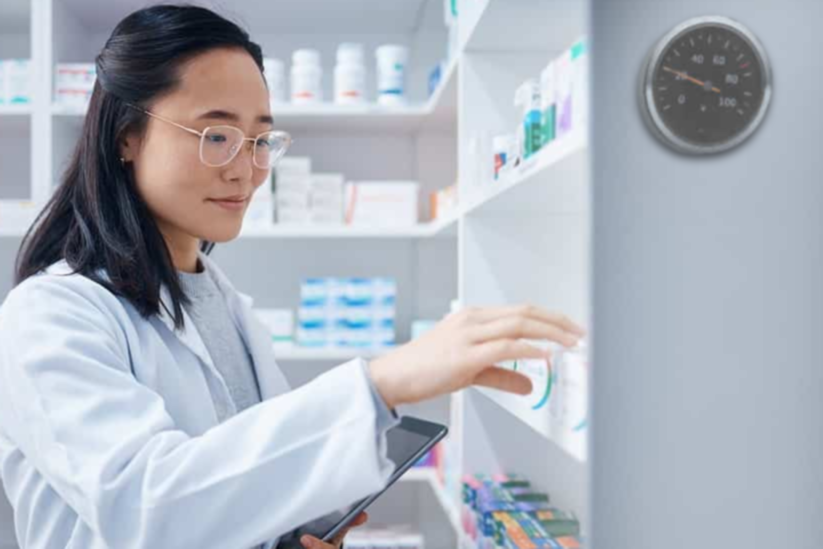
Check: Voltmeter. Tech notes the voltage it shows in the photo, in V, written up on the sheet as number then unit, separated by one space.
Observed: 20 V
